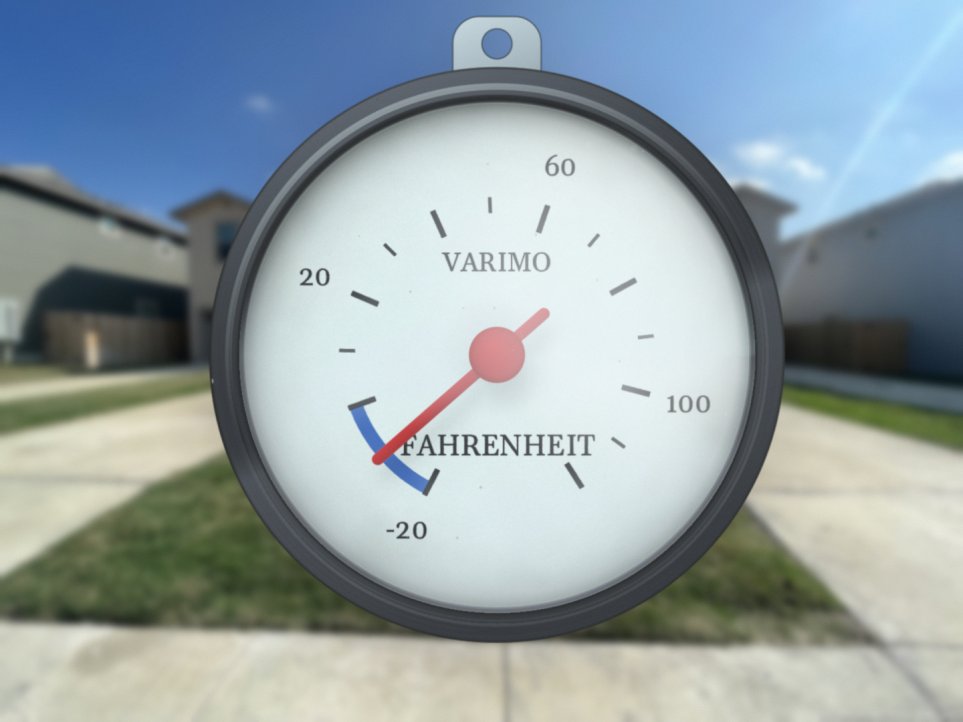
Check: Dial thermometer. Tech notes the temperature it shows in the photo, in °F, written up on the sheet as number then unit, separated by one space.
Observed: -10 °F
